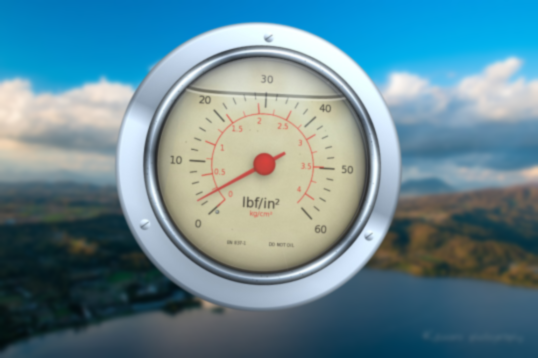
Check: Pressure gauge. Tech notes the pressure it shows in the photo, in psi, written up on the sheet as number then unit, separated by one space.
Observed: 3 psi
